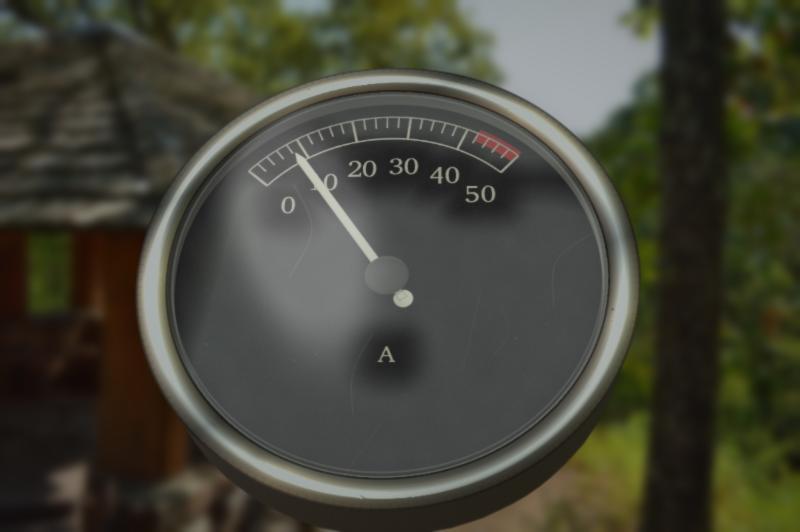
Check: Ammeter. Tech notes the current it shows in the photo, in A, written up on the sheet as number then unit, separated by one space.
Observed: 8 A
